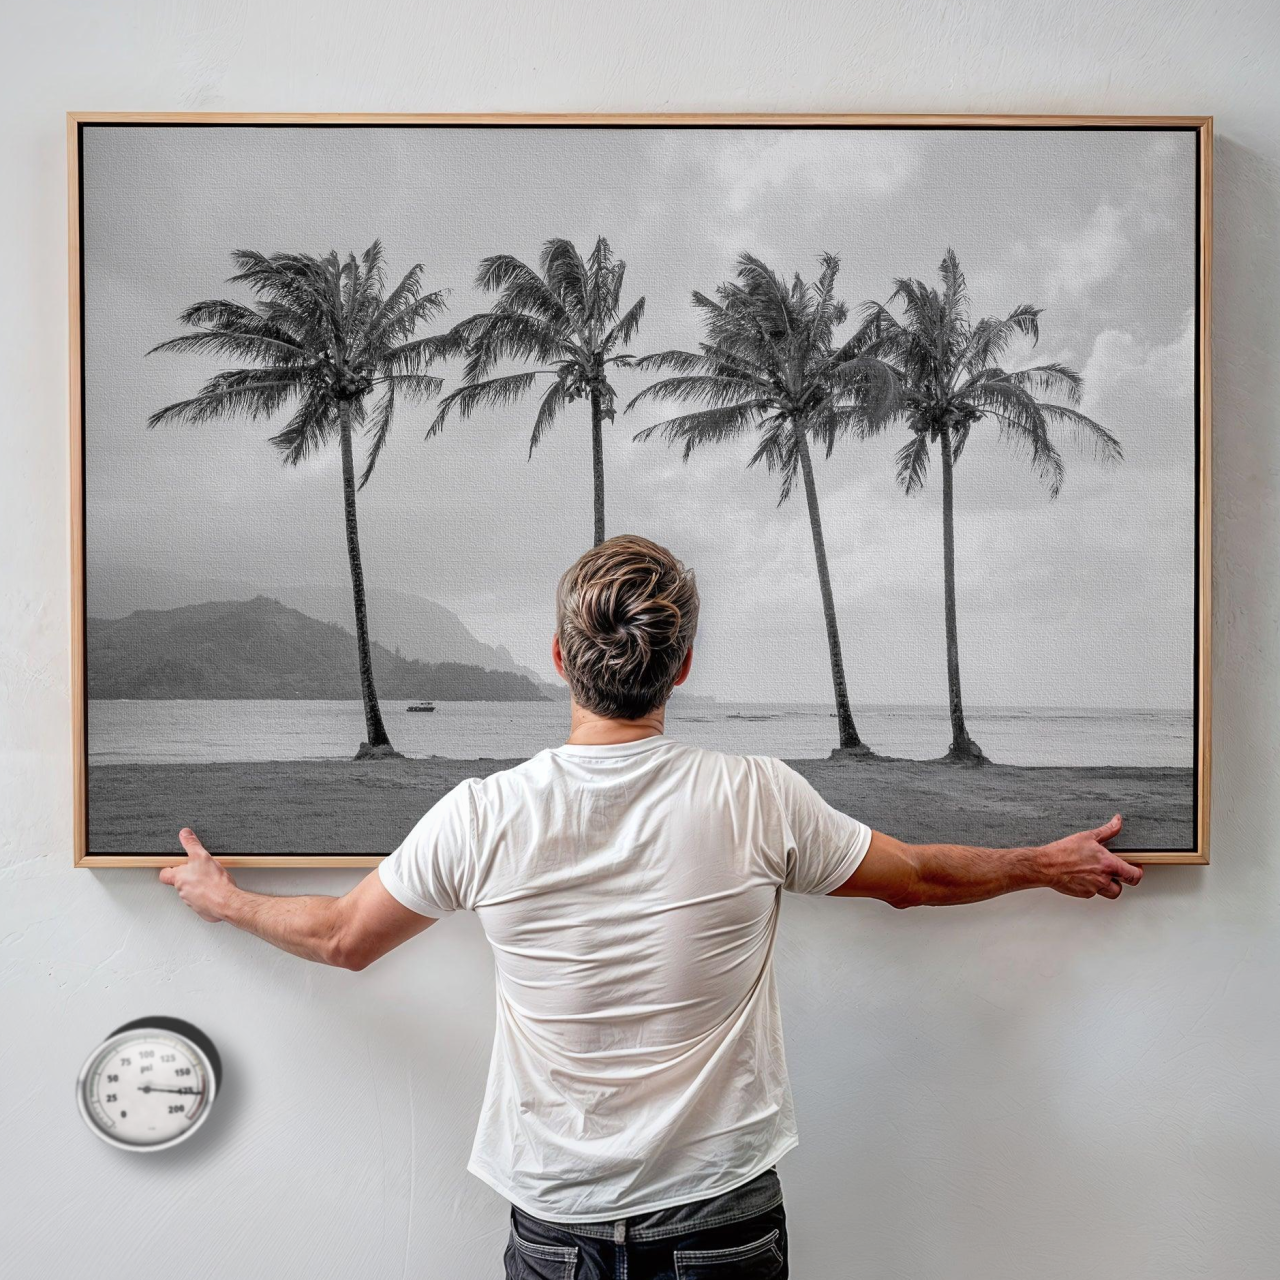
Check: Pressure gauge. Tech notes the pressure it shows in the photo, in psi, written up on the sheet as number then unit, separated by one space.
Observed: 175 psi
